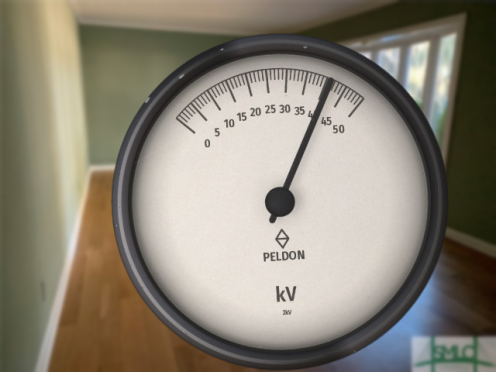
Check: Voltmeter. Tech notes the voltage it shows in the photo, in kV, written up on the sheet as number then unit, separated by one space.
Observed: 41 kV
